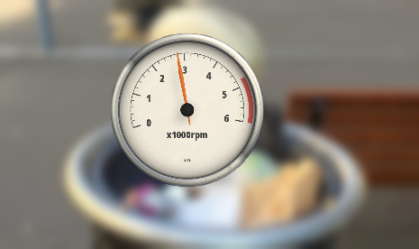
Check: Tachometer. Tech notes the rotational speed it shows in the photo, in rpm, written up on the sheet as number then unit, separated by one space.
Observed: 2800 rpm
